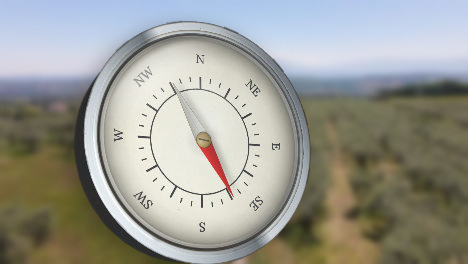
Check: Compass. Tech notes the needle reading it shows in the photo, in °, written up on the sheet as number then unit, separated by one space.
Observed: 150 °
